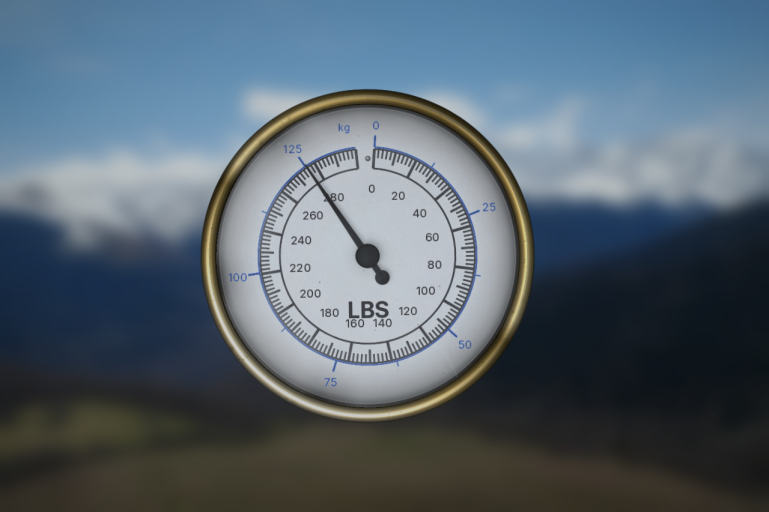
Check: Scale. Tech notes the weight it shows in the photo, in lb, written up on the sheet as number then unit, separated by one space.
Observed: 276 lb
